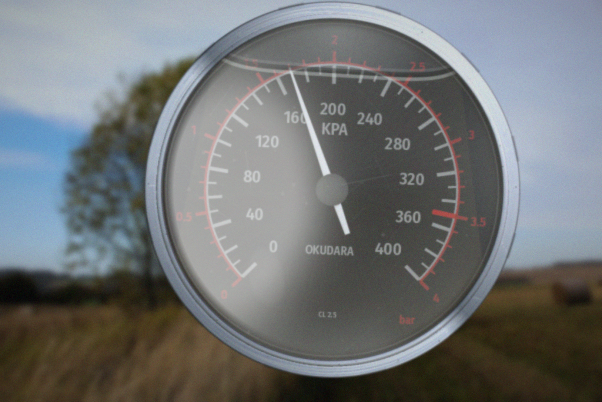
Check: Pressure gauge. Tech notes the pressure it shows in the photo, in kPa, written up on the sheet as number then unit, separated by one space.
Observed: 170 kPa
